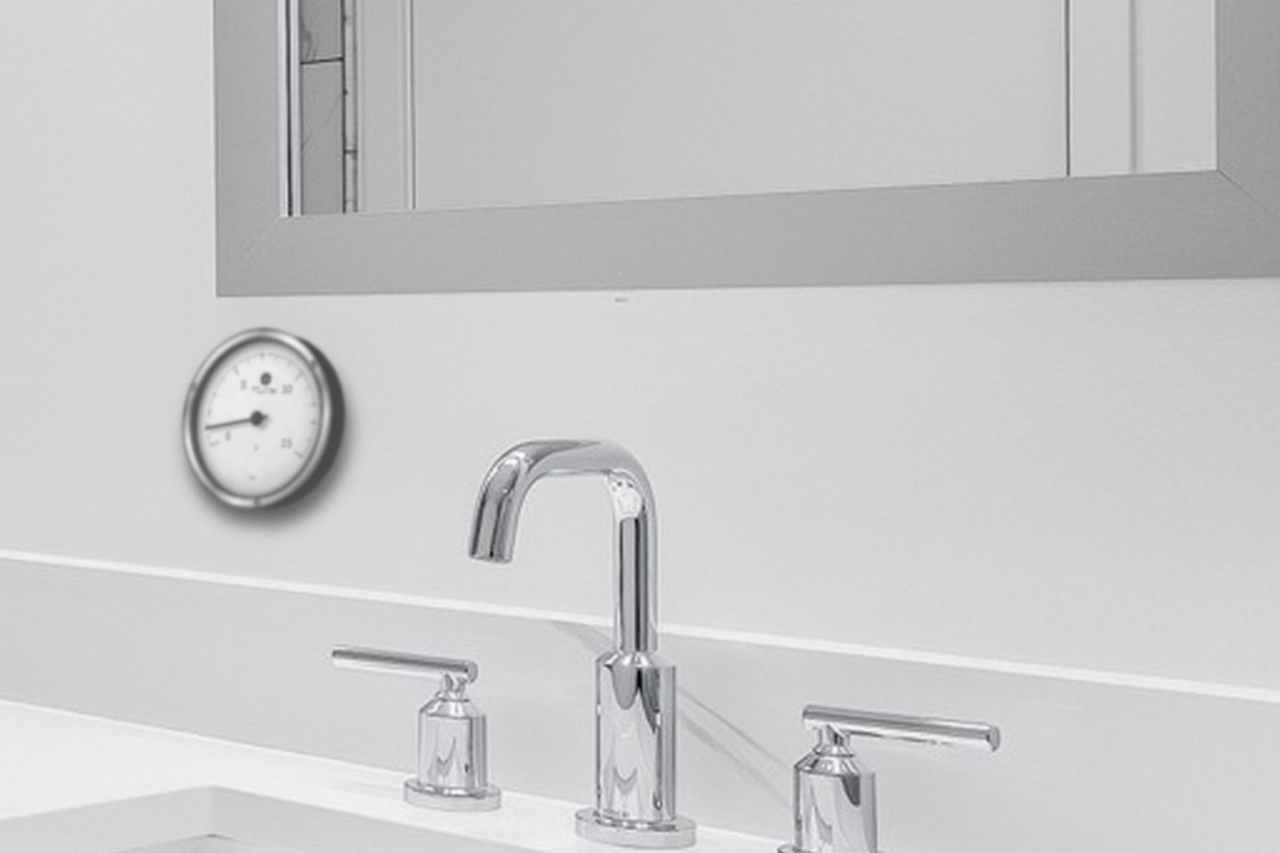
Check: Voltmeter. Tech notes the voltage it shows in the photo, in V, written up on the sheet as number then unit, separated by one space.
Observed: 1 V
